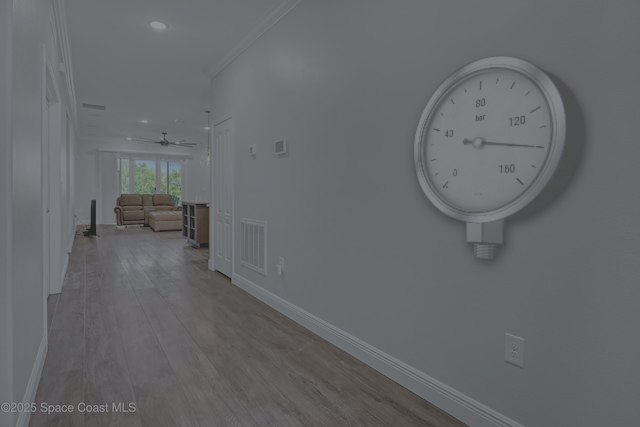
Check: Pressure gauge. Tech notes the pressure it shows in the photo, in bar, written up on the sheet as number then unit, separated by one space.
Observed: 140 bar
